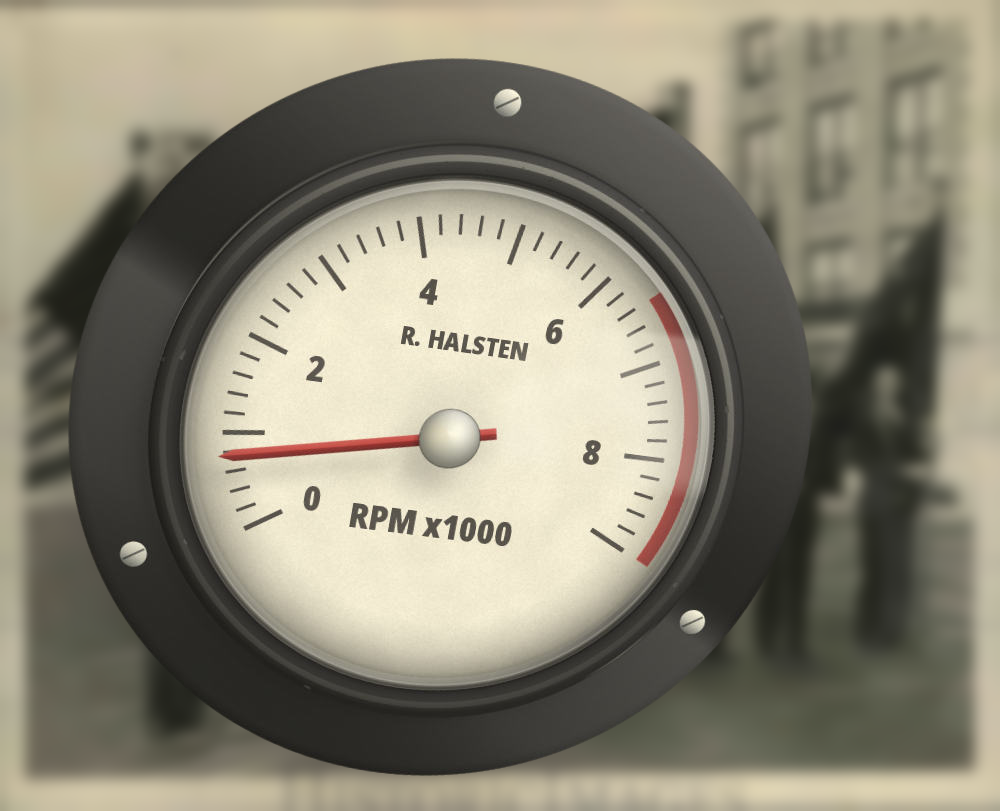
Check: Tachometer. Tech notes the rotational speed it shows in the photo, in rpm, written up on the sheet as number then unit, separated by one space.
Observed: 800 rpm
